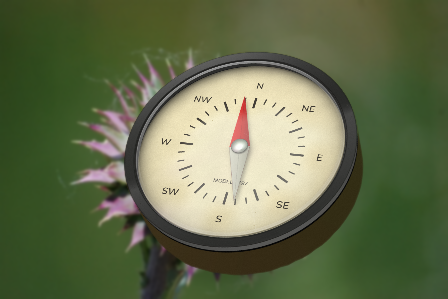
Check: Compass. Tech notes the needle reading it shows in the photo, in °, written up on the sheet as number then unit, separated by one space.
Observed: 350 °
